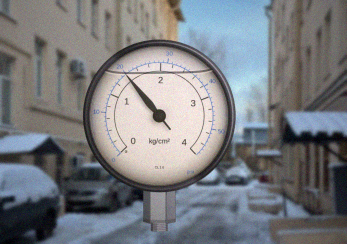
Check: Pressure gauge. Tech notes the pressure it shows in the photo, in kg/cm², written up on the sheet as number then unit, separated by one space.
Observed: 1.4 kg/cm²
